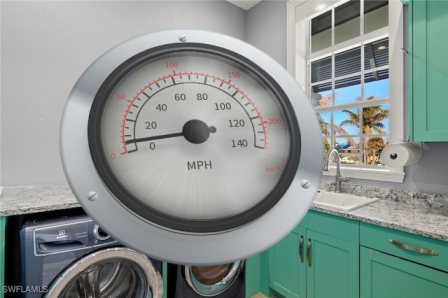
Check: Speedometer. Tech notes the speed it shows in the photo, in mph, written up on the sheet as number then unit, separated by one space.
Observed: 5 mph
